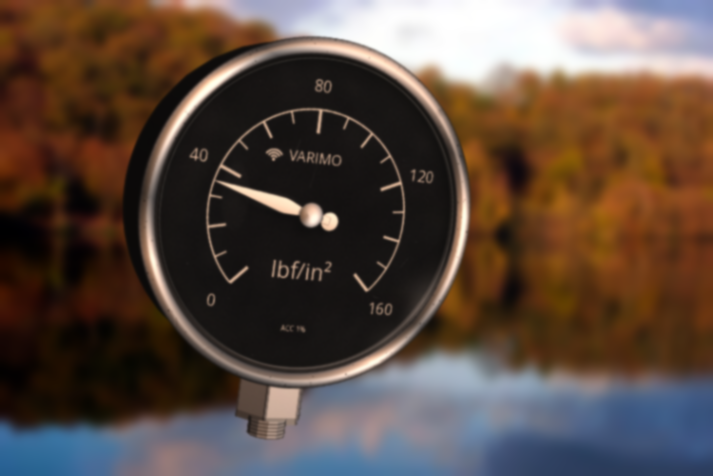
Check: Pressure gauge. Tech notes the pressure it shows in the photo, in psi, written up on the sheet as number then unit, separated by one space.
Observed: 35 psi
